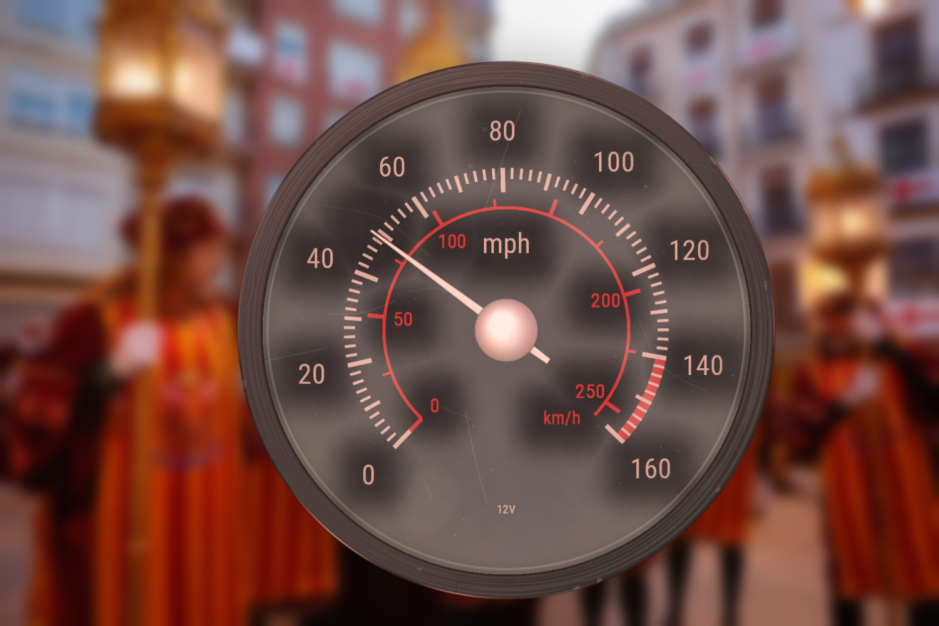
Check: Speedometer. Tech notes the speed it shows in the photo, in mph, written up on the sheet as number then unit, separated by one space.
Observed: 49 mph
